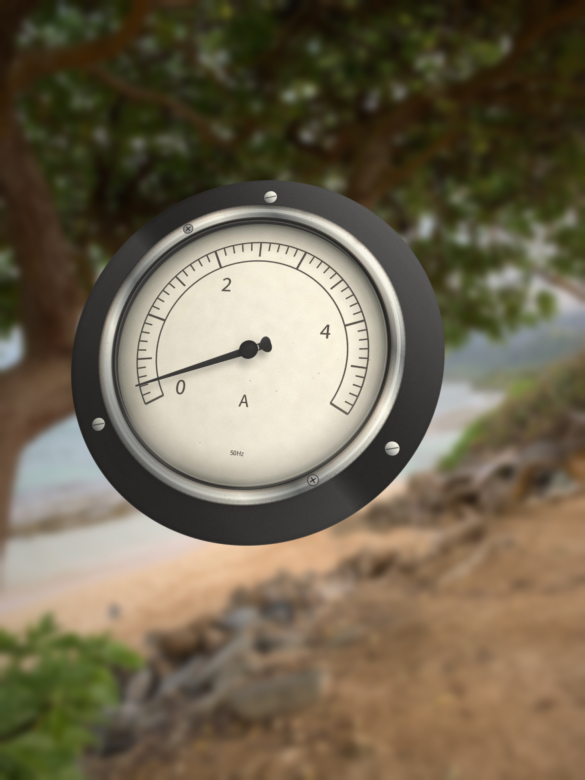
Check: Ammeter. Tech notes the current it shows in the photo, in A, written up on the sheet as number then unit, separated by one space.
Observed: 0.2 A
